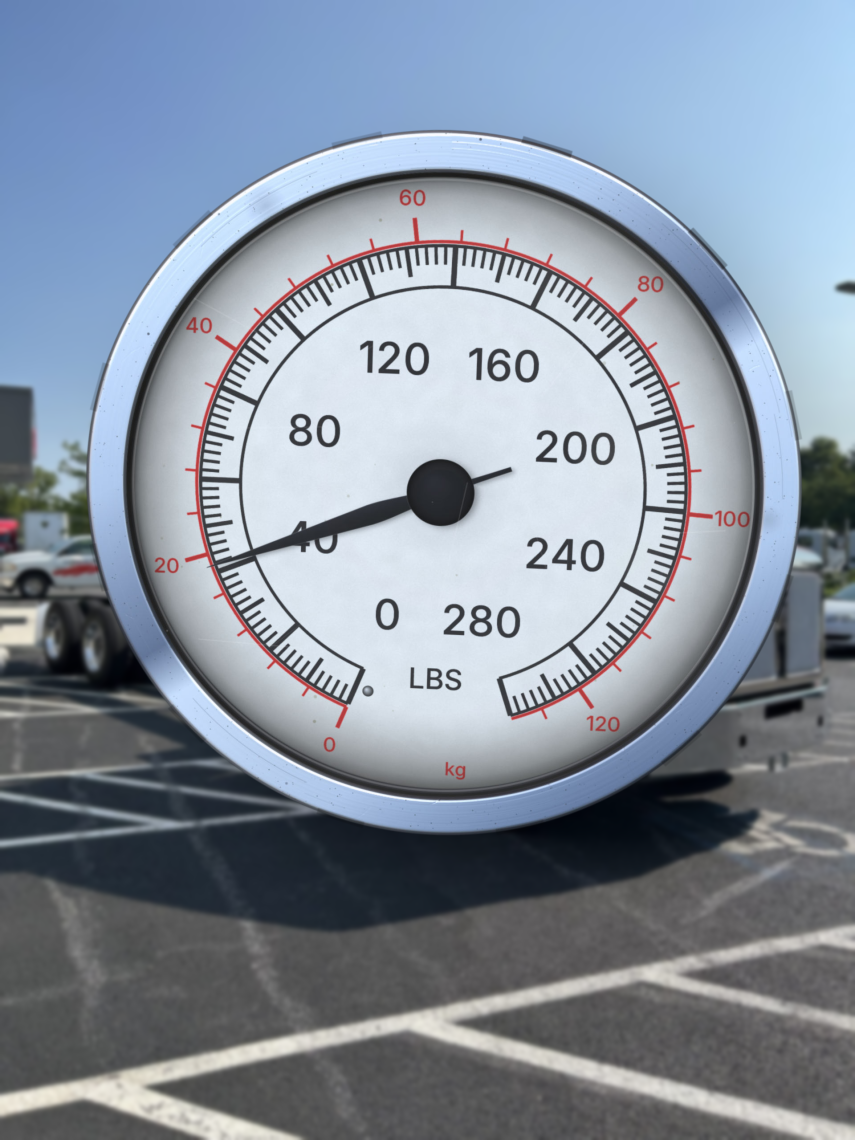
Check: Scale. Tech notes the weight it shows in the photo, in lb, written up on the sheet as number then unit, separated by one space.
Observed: 42 lb
